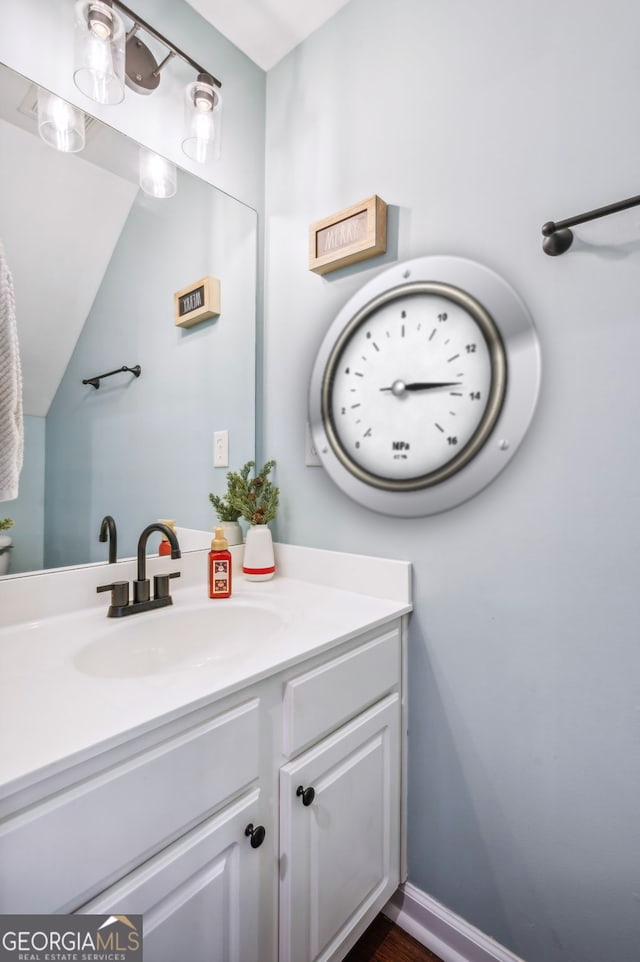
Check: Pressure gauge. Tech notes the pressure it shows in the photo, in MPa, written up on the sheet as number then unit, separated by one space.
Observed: 13.5 MPa
